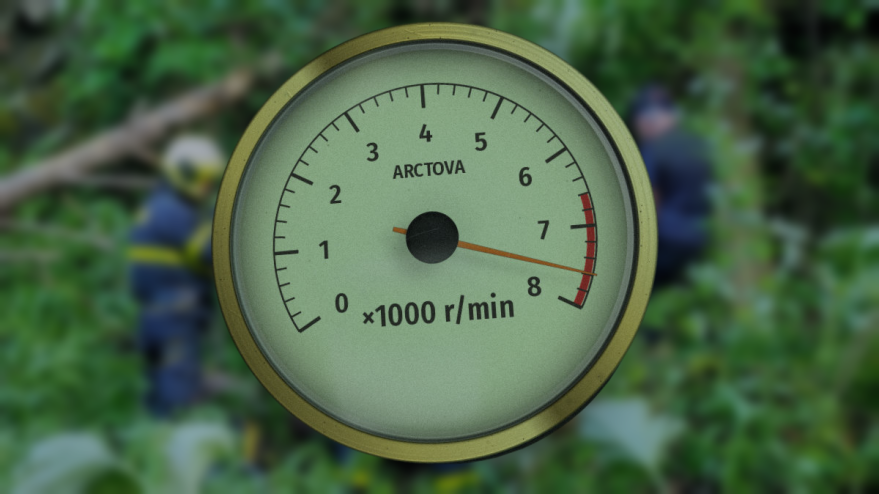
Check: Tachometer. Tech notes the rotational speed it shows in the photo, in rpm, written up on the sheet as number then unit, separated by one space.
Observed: 7600 rpm
